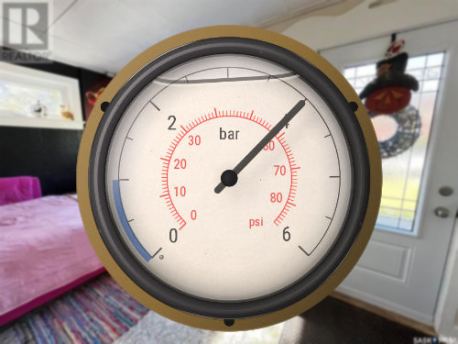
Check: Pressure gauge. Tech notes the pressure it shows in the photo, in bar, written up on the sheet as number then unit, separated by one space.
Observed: 4 bar
